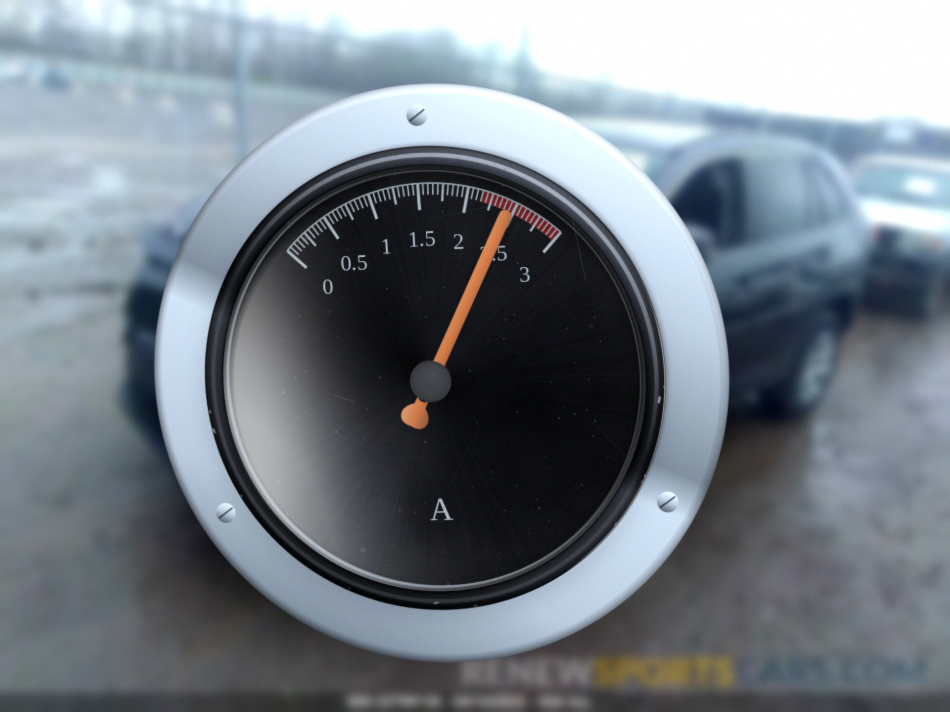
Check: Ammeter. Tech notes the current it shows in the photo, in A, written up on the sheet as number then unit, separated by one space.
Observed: 2.45 A
